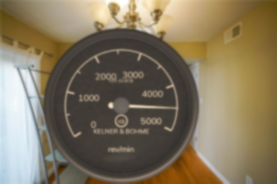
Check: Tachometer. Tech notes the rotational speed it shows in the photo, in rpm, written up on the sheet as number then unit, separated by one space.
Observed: 4500 rpm
